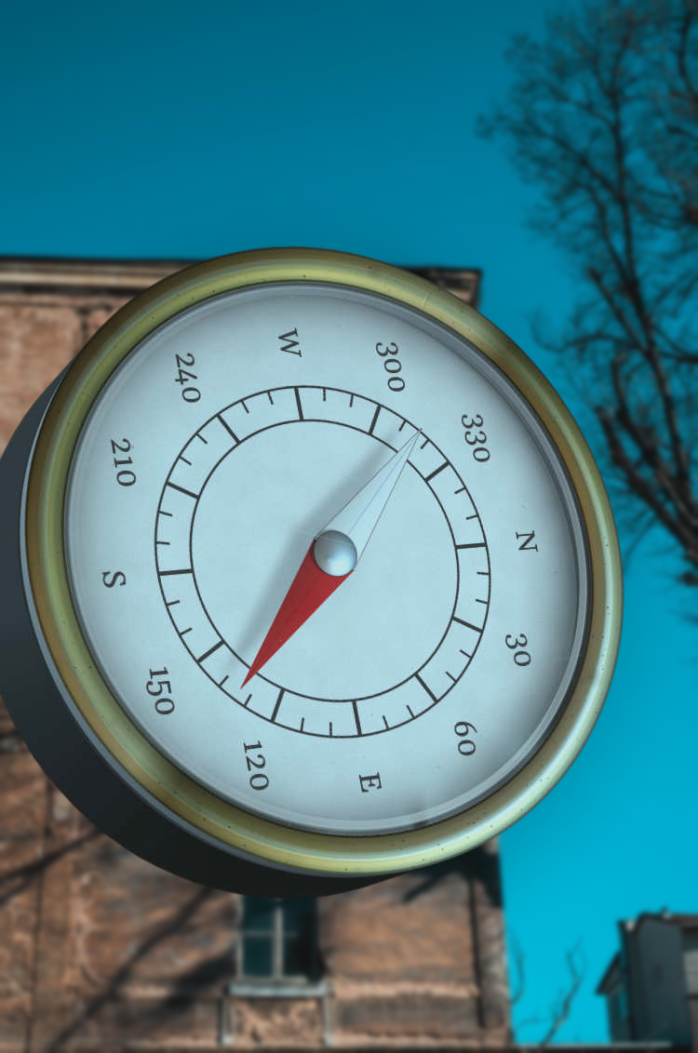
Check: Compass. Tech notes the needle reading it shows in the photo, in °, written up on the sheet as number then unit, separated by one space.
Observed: 135 °
